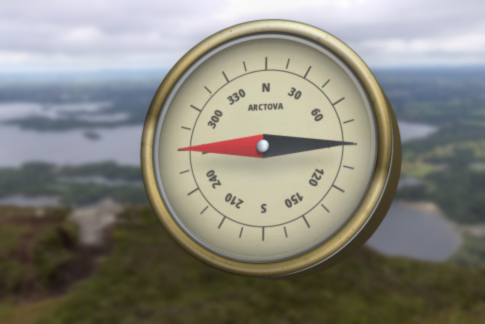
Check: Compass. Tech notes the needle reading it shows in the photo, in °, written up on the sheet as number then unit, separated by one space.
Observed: 270 °
